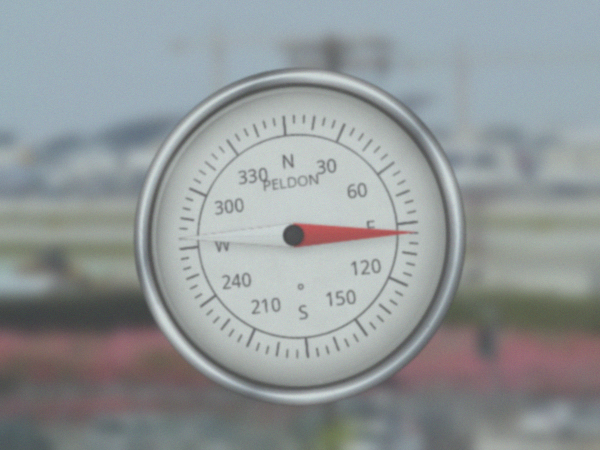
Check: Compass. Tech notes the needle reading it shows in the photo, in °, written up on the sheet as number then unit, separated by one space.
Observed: 95 °
